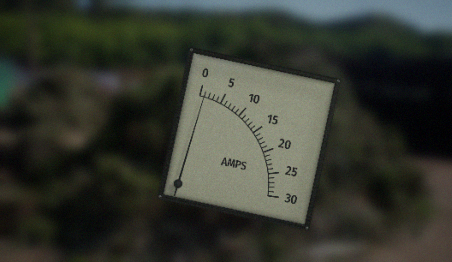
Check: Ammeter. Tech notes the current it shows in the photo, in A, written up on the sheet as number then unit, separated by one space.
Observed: 1 A
